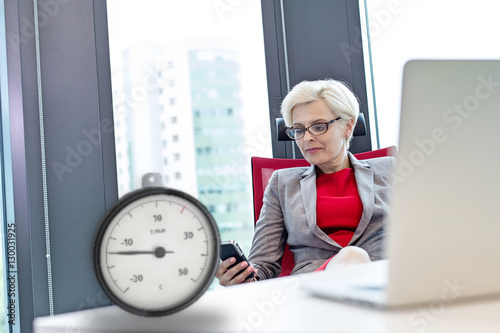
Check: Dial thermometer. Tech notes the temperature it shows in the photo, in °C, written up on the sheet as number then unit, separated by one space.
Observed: -15 °C
